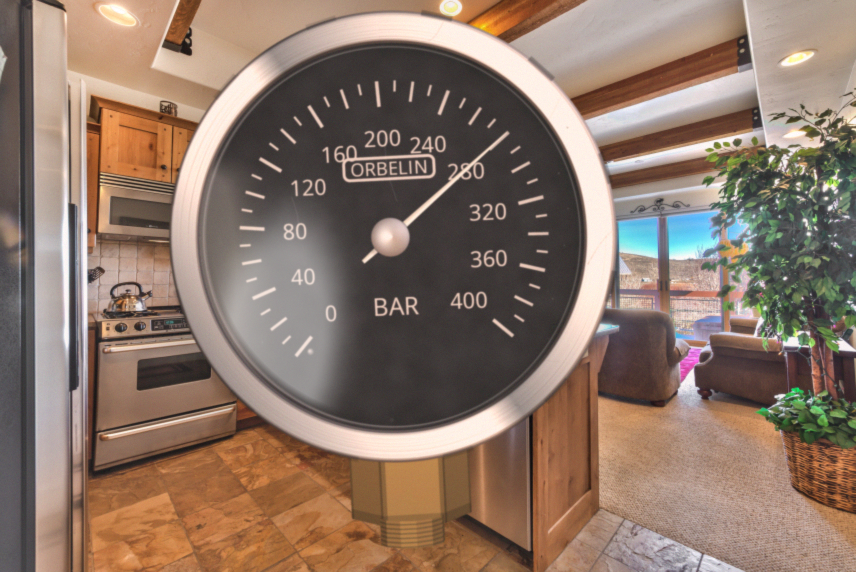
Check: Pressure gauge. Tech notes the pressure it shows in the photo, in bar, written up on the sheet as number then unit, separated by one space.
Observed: 280 bar
